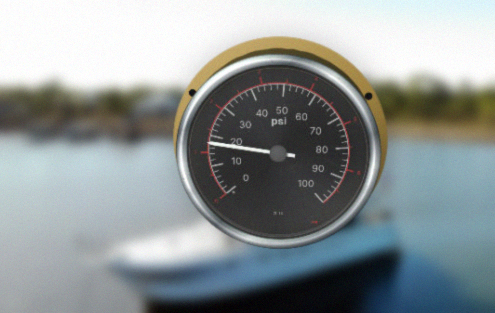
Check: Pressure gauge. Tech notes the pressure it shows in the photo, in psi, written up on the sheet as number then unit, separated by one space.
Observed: 18 psi
